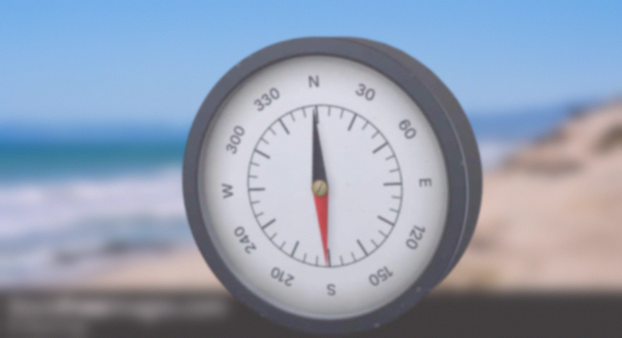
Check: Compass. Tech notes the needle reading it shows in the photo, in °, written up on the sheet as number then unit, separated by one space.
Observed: 180 °
